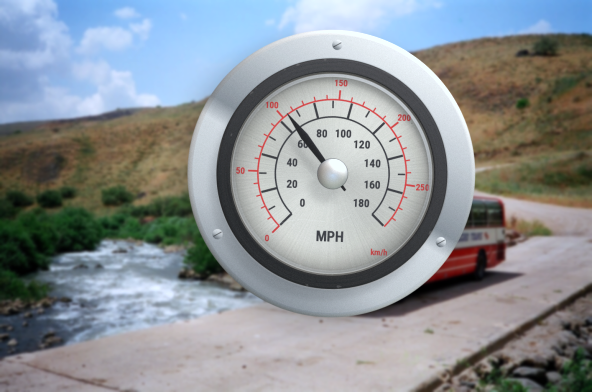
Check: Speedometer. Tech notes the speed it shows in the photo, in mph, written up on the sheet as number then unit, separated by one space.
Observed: 65 mph
